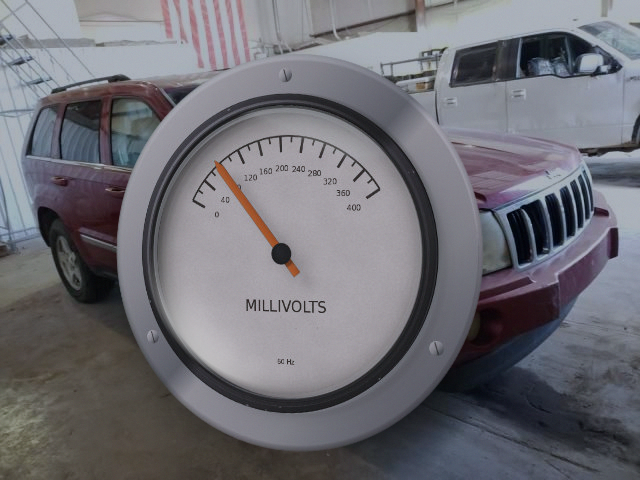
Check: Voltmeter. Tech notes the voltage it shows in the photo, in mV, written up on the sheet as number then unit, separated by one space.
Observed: 80 mV
